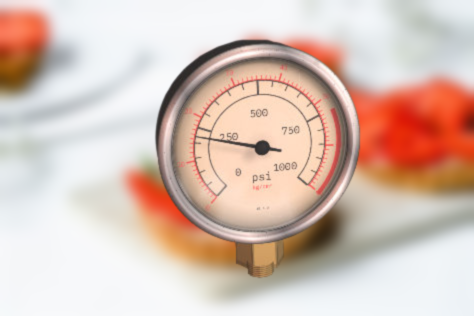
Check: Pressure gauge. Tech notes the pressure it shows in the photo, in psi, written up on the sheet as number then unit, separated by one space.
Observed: 225 psi
